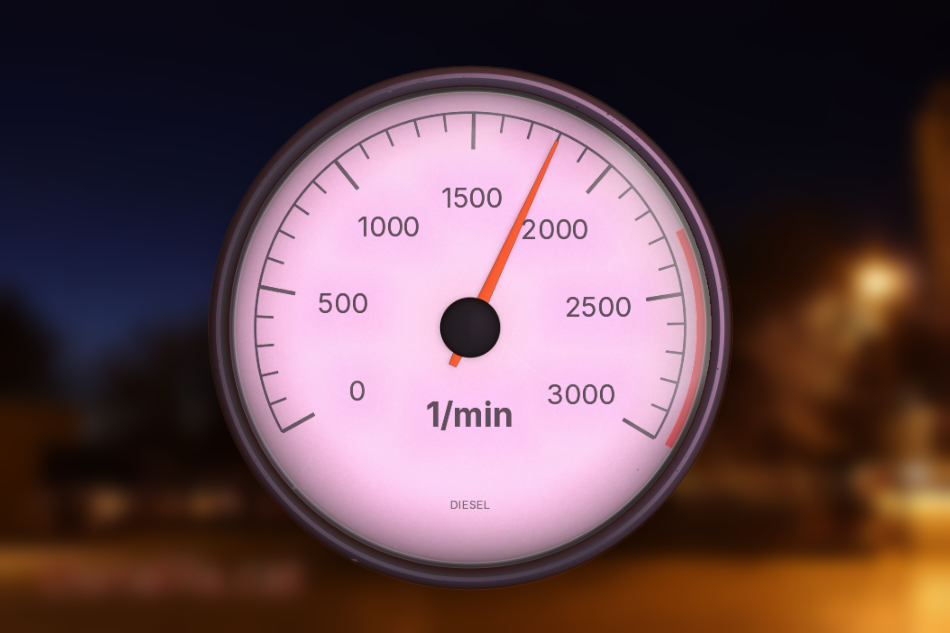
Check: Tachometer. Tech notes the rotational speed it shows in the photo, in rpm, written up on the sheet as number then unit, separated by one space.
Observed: 1800 rpm
